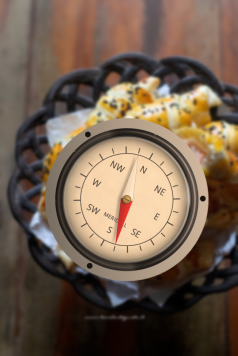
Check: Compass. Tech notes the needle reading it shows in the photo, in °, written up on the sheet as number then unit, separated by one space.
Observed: 165 °
